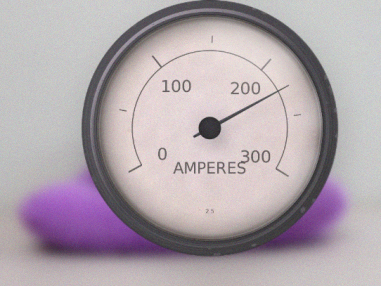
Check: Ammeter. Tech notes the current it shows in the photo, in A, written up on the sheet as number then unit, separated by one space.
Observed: 225 A
